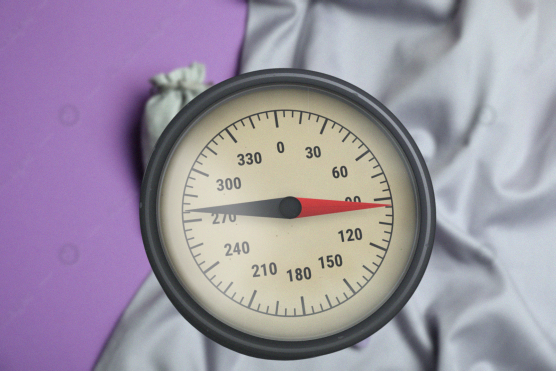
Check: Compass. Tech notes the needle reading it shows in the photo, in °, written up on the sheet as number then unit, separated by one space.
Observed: 95 °
